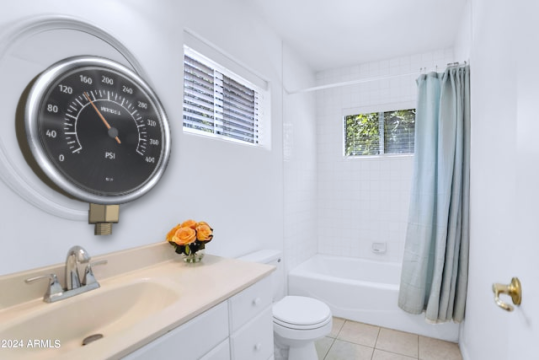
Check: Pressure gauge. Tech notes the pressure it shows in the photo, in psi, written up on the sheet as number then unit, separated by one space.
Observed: 140 psi
